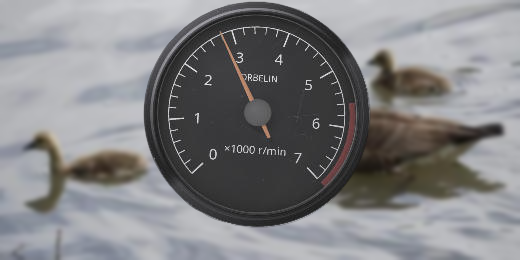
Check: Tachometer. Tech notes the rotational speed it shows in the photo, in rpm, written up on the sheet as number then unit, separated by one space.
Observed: 2800 rpm
